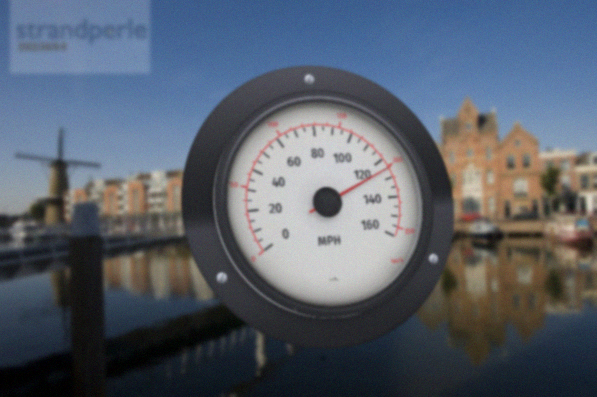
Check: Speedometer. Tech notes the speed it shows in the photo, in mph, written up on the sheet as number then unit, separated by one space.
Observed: 125 mph
